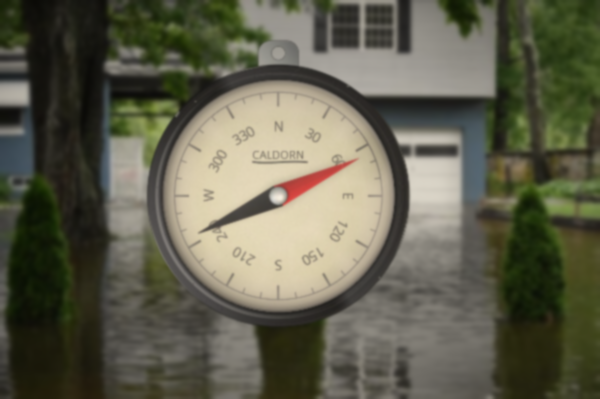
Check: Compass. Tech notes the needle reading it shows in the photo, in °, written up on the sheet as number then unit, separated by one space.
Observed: 65 °
